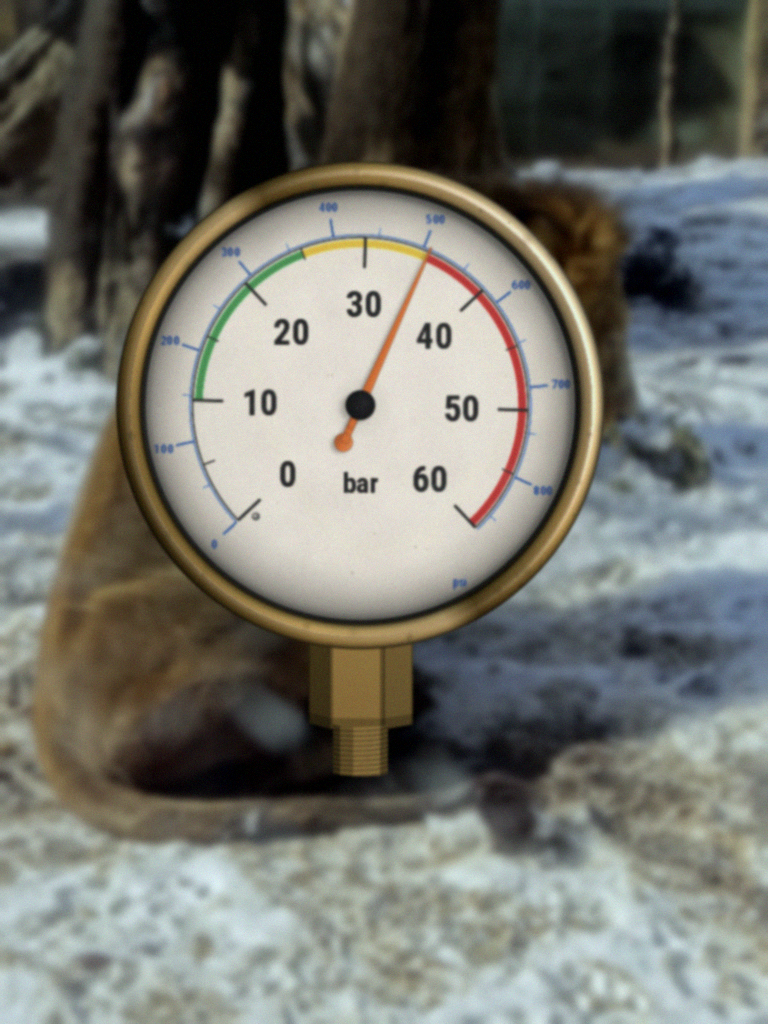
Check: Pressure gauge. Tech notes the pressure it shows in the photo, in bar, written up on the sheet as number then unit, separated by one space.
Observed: 35 bar
